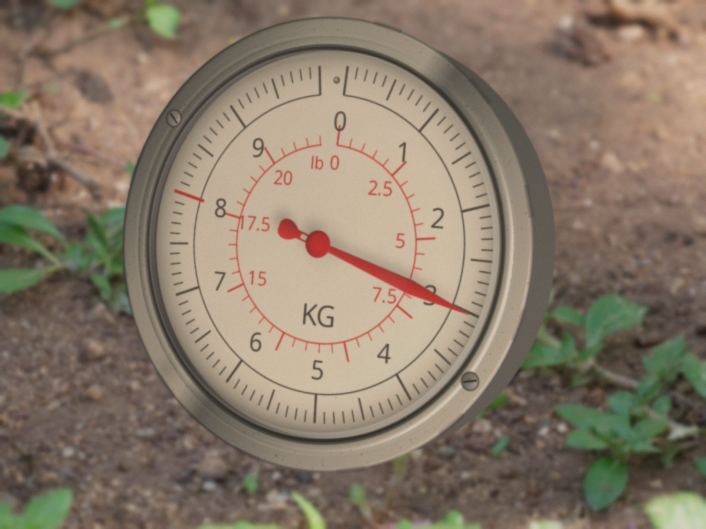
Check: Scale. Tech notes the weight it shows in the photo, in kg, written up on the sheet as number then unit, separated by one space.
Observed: 3 kg
